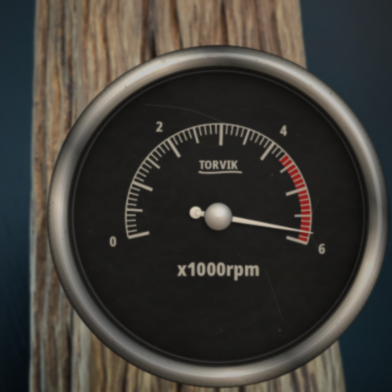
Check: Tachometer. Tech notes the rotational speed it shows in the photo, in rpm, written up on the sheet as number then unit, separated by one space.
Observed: 5800 rpm
